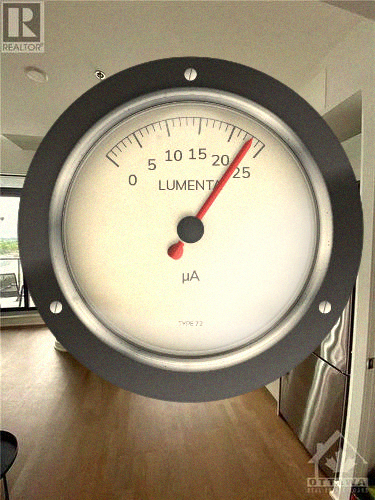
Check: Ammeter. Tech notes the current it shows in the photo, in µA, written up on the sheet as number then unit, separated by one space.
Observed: 23 µA
